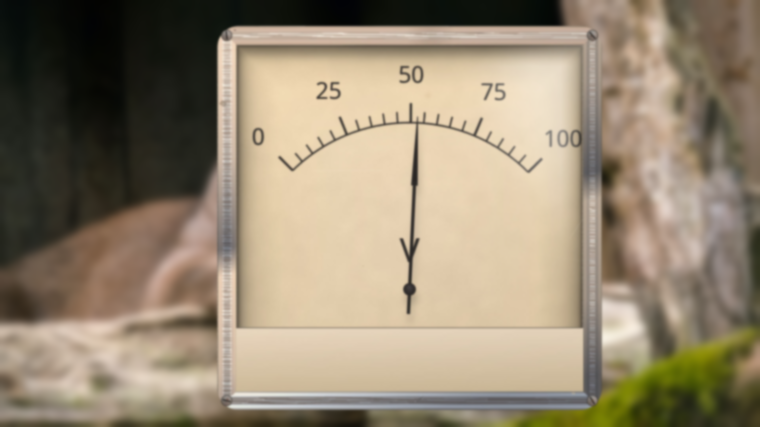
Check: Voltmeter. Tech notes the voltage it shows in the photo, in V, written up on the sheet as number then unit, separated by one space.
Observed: 52.5 V
